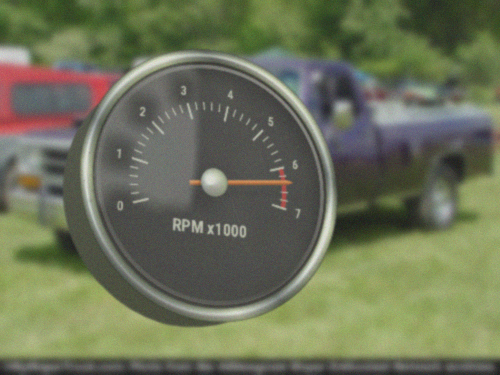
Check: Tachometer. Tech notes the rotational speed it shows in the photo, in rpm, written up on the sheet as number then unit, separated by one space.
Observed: 6400 rpm
